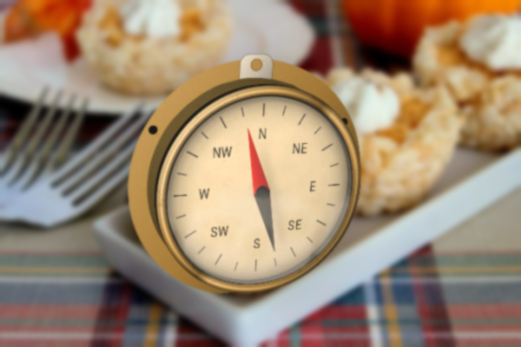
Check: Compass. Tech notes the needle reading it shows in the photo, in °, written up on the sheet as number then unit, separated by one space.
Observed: 345 °
